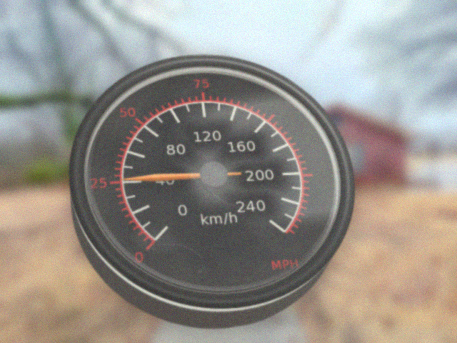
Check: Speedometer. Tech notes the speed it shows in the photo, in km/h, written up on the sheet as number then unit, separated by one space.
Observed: 40 km/h
